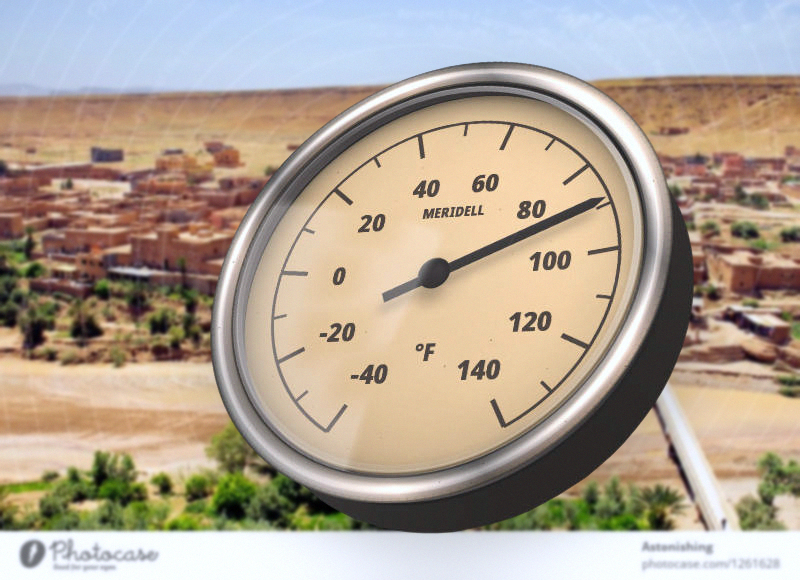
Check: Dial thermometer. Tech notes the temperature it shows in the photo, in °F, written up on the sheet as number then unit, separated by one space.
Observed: 90 °F
